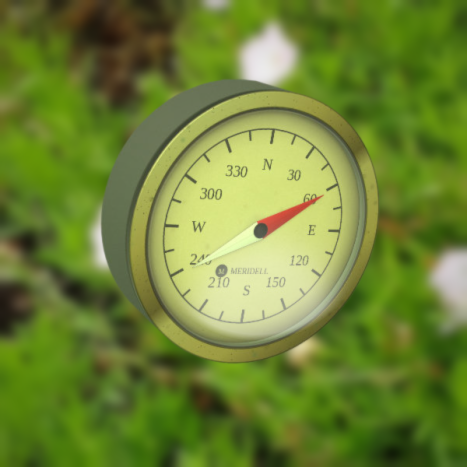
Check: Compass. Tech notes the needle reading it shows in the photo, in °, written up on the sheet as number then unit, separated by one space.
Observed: 60 °
